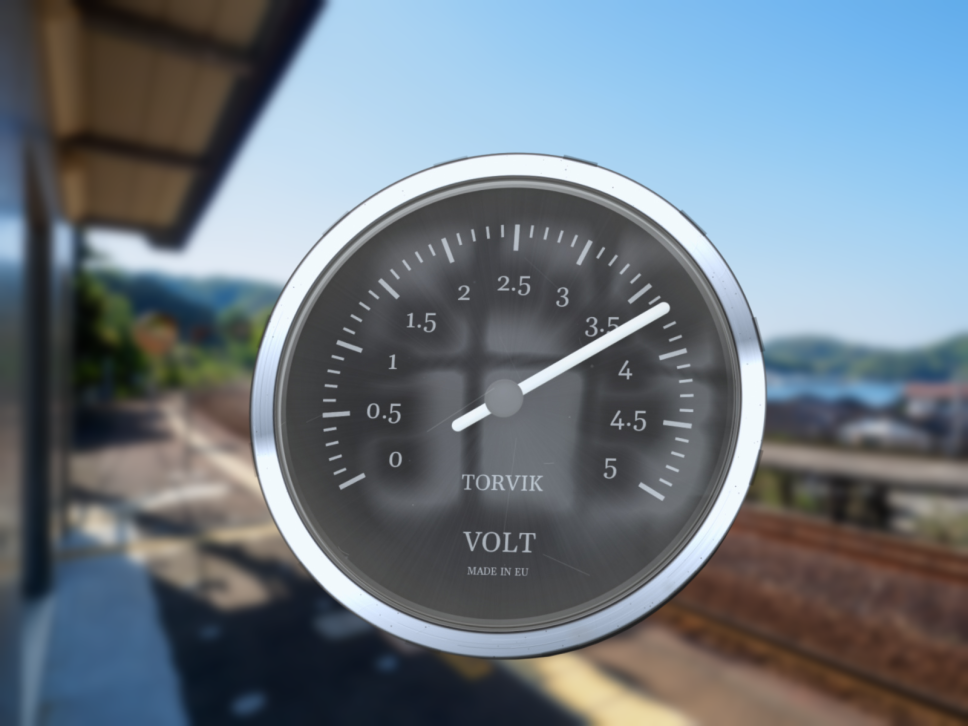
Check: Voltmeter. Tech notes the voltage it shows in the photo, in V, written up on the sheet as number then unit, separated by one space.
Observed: 3.7 V
